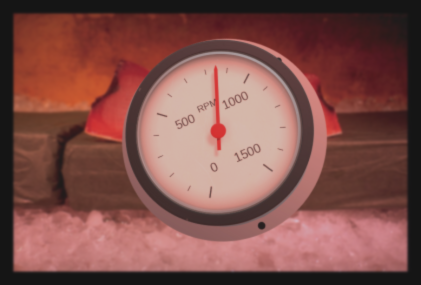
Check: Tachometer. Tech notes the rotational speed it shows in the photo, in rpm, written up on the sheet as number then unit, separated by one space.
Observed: 850 rpm
